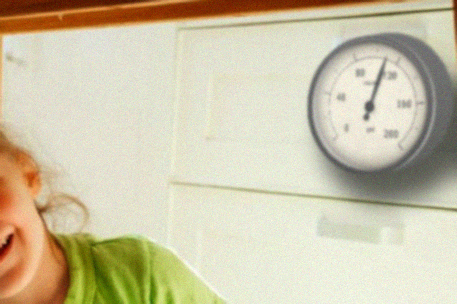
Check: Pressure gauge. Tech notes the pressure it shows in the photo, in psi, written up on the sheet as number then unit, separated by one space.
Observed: 110 psi
